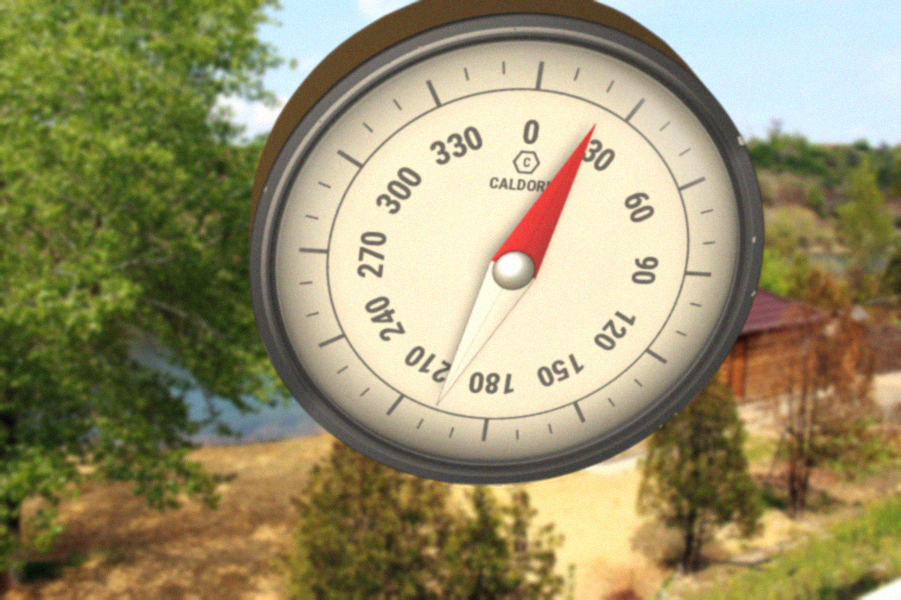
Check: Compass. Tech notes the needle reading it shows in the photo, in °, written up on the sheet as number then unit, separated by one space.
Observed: 20 °
